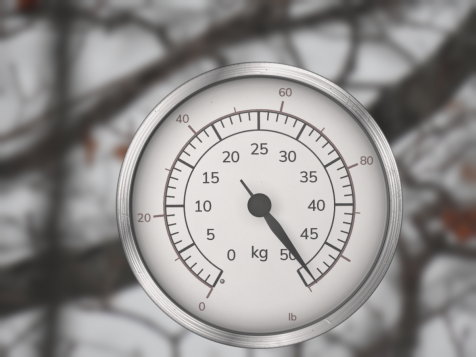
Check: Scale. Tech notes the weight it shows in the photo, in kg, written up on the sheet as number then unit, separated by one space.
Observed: 49 kg
